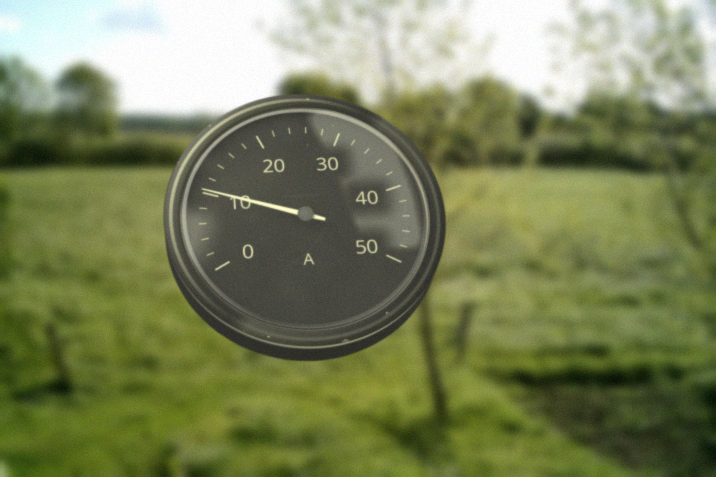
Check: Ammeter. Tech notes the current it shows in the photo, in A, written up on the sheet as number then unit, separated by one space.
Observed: 10 A
